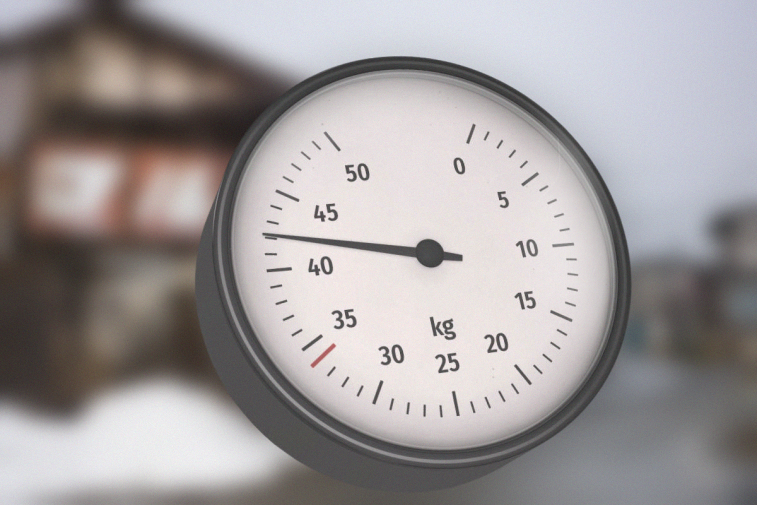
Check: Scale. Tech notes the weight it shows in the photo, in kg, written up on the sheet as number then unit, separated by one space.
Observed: 42 kg
